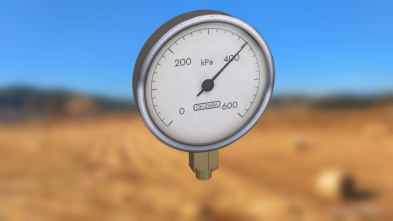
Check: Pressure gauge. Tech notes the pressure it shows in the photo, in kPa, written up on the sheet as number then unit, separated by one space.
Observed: 400 kPa
